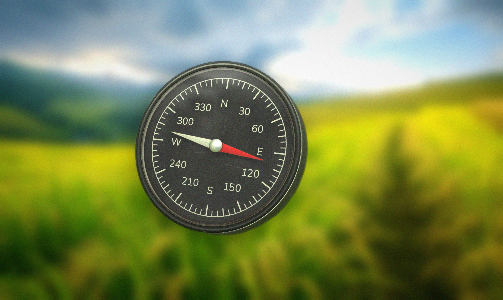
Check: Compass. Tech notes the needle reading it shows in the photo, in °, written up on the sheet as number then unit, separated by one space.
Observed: 100 °
